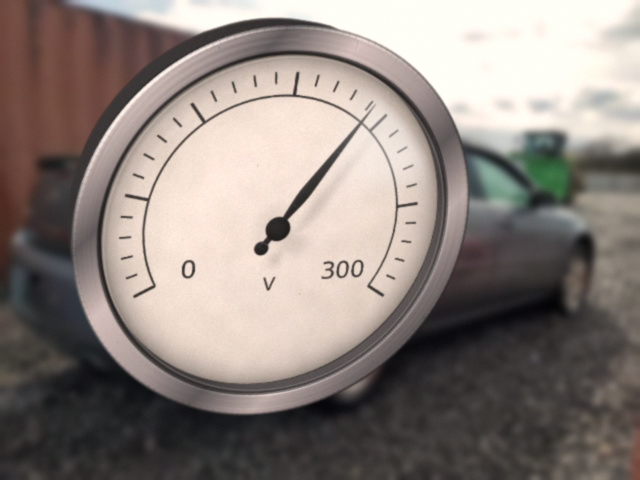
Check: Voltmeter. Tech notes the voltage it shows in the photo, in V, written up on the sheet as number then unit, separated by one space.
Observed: 190 V
